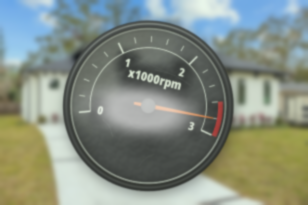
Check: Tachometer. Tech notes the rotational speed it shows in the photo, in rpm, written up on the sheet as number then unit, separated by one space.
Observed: 2800 rpm
